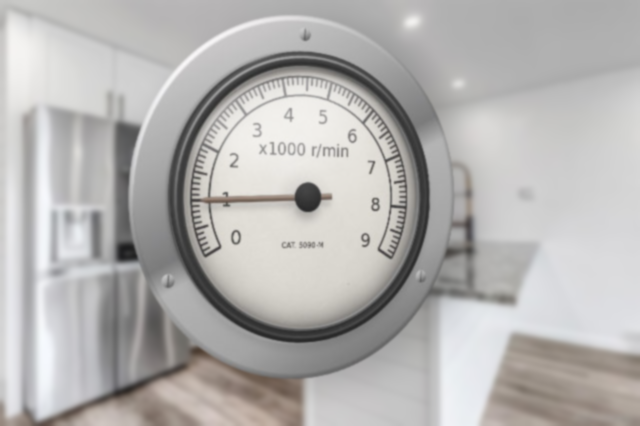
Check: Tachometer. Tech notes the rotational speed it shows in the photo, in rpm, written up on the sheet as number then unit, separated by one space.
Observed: 1000 rpm
